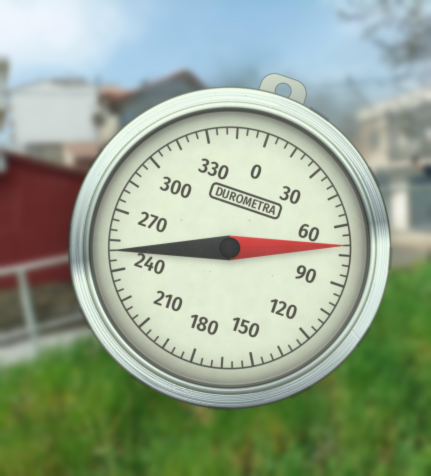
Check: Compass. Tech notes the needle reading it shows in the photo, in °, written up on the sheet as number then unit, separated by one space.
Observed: 70 °
